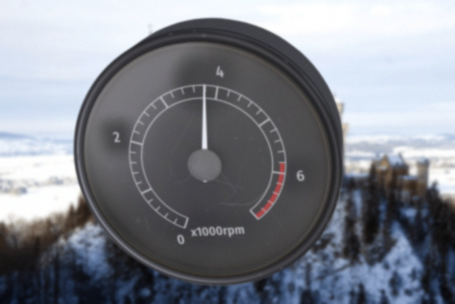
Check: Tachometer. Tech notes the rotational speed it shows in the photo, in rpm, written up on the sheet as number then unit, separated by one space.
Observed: 3800 rpm
